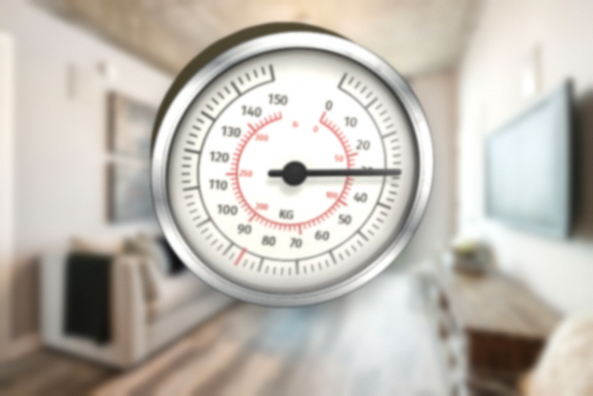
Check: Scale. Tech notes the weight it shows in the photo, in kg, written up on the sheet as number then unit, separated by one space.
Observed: 30 kg
